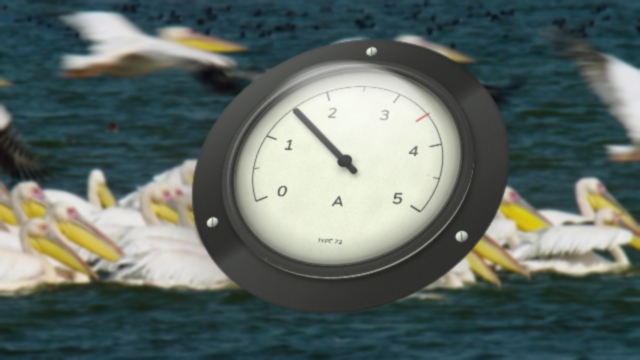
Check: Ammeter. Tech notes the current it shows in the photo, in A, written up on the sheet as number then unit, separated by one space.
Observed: 1.5 A
